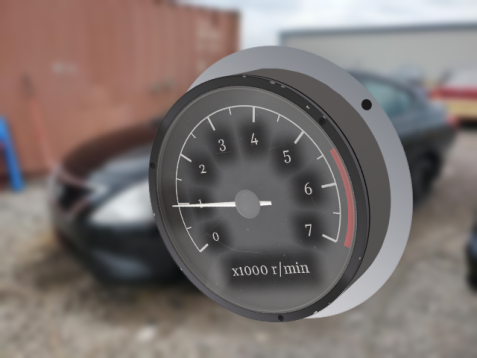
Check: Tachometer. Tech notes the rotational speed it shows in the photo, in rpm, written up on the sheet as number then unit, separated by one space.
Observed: 1000 rpm
